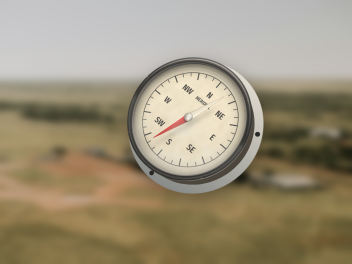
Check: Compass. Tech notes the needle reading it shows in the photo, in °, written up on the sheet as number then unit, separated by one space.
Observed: 200 °
